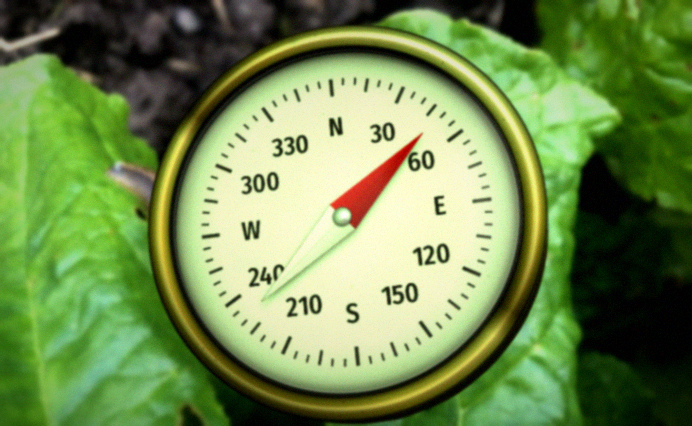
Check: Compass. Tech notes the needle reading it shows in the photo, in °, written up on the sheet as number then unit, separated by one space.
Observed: 50 °
